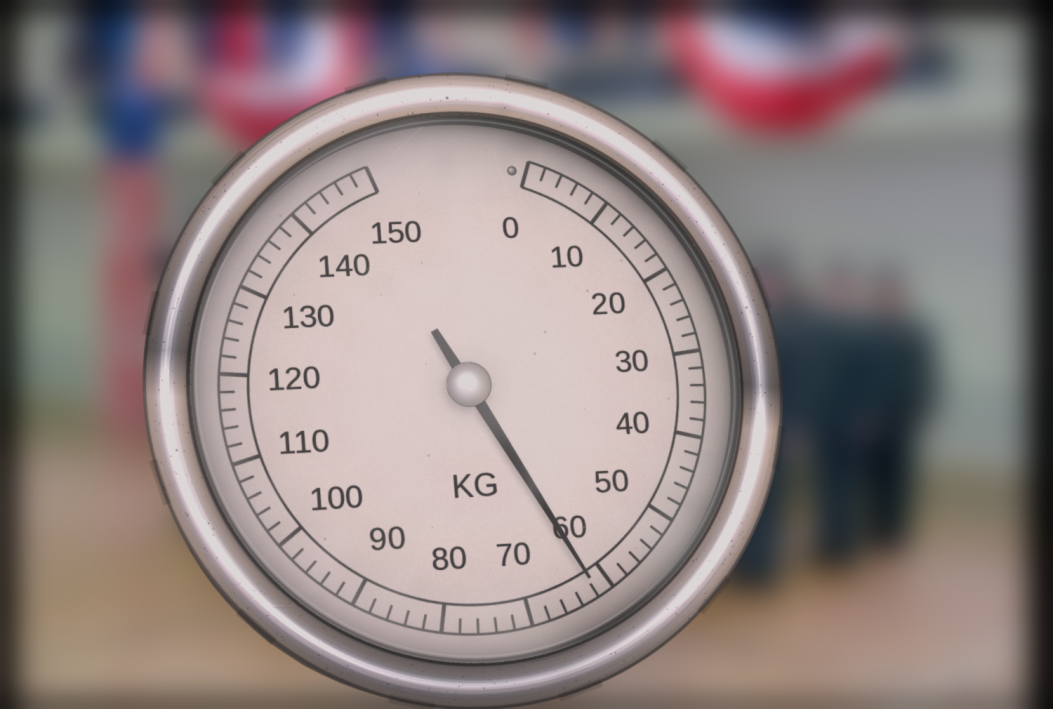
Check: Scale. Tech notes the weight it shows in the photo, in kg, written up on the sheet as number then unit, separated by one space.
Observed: 62 kg
